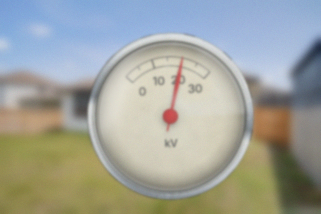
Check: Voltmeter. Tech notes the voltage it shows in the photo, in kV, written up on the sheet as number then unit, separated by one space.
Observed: 20 kV
